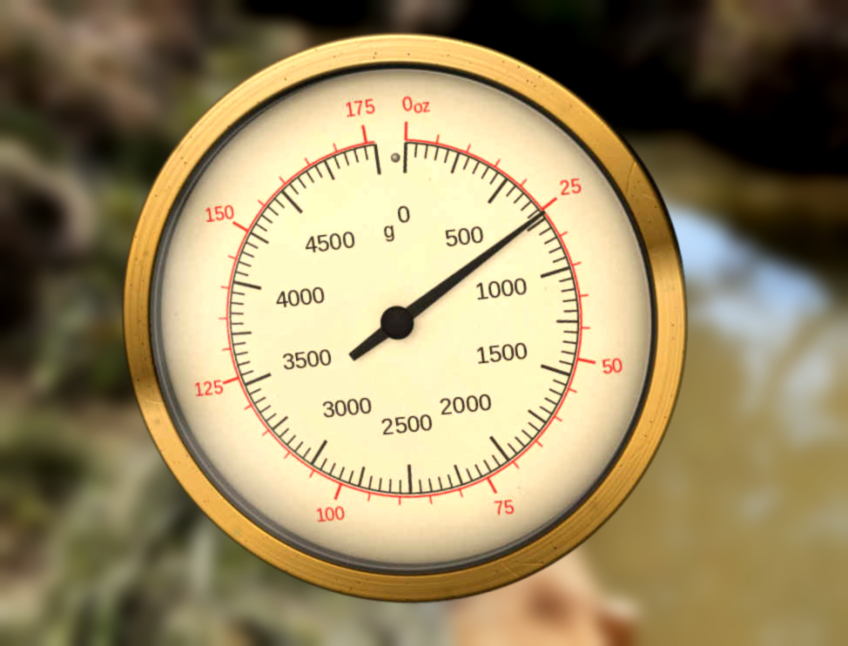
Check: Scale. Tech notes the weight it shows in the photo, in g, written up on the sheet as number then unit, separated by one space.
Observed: 725 g
